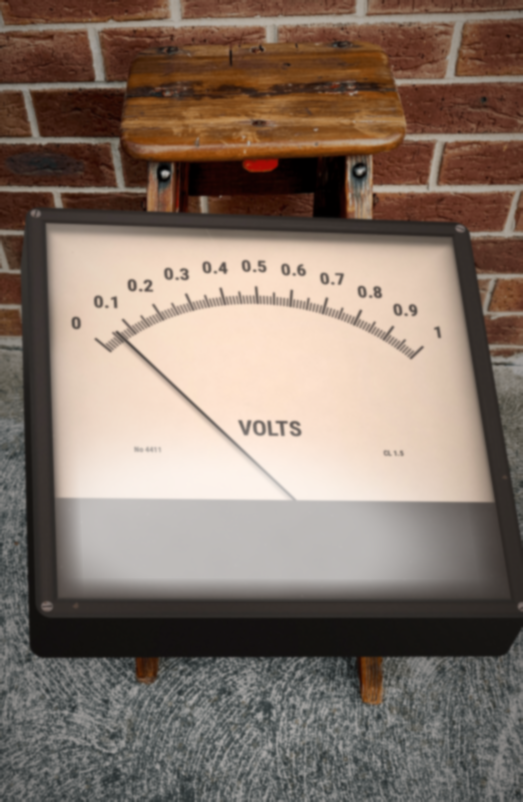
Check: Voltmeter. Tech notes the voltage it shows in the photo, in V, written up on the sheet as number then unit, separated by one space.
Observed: 0.05 V
